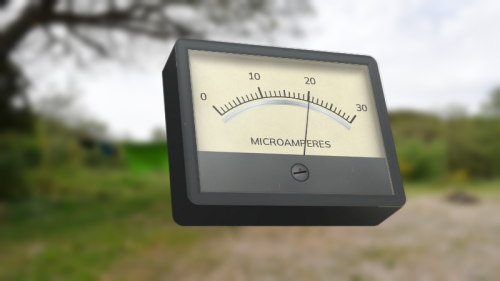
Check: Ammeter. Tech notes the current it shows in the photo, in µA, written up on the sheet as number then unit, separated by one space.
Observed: 20 µA
